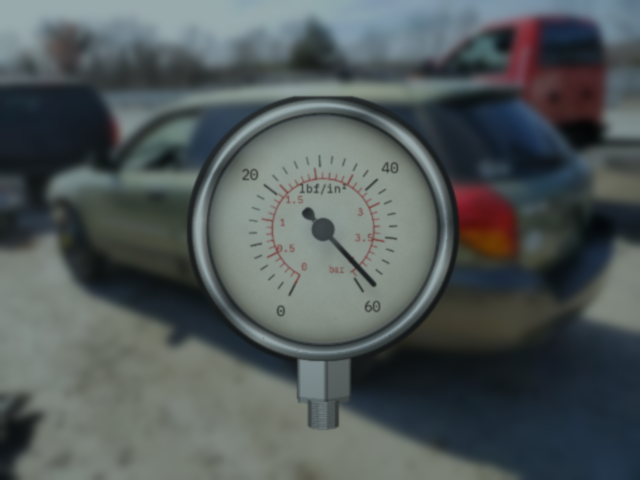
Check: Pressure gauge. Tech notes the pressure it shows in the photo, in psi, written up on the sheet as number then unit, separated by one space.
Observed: 58 psi
